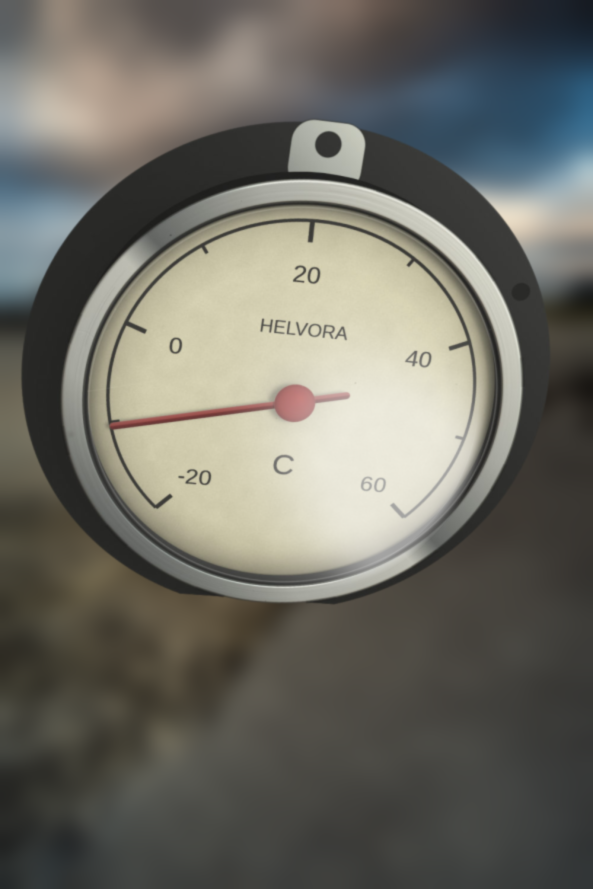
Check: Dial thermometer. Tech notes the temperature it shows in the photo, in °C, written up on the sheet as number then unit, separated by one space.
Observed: -10 °C
